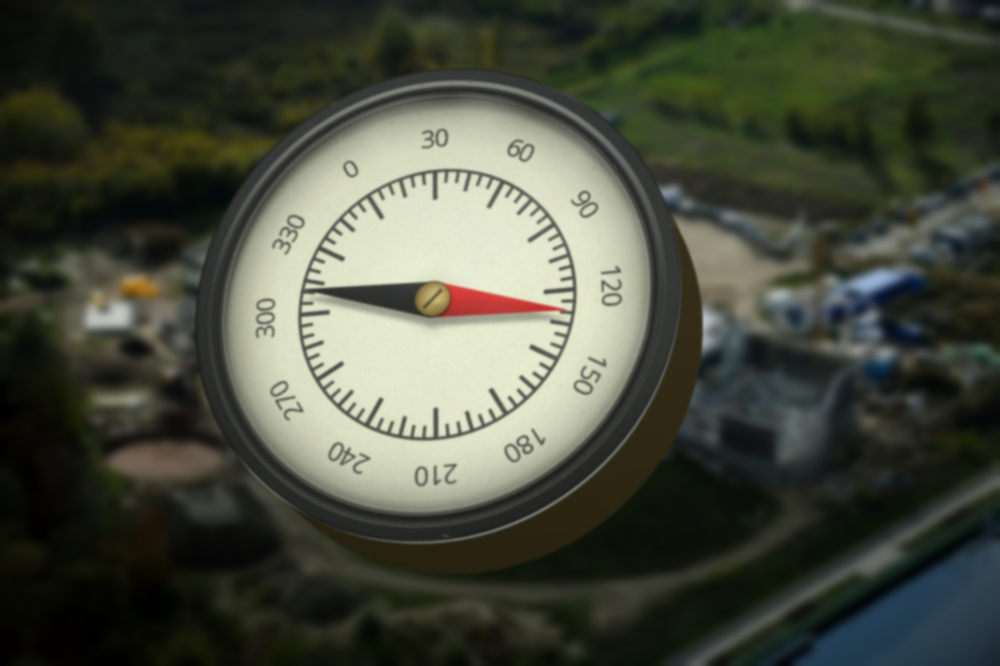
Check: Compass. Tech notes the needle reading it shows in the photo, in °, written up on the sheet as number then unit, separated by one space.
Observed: 130 °
